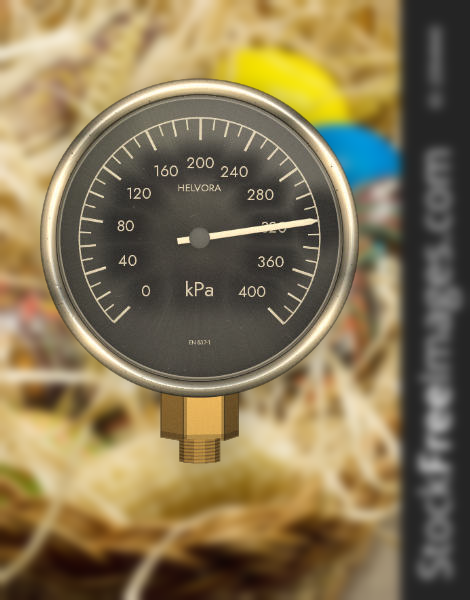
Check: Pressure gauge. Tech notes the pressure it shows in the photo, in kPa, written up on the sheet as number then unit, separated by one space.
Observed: 320 kPa
